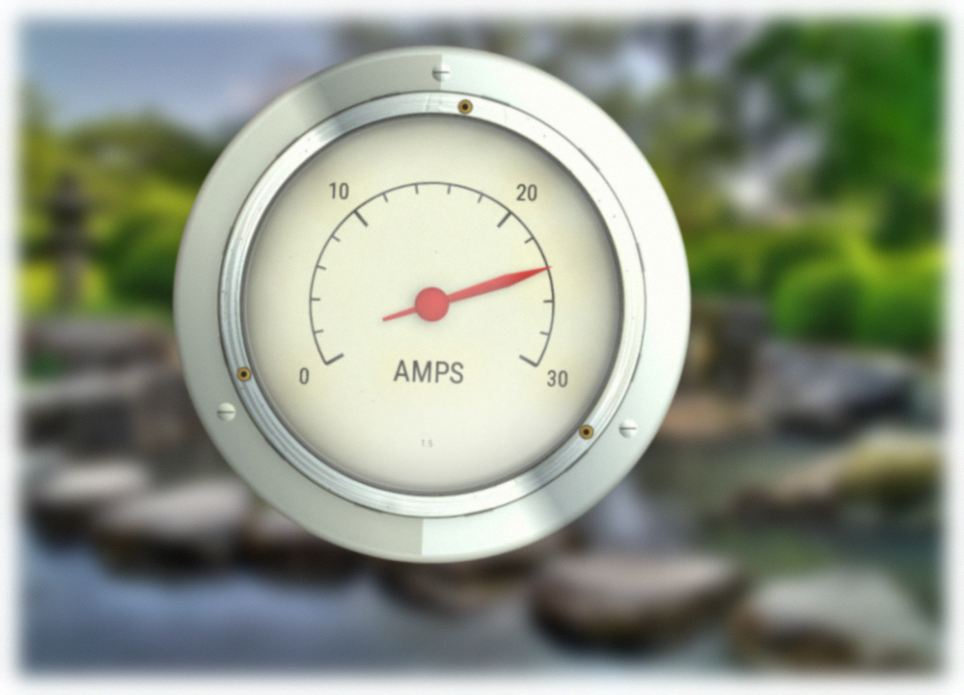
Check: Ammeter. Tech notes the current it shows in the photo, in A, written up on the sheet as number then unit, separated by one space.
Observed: 24 A
